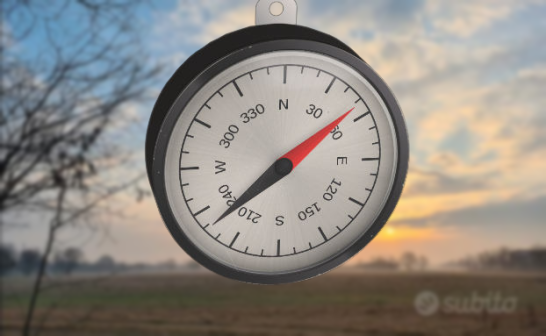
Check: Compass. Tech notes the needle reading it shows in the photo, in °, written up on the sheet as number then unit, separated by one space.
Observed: 50 °
